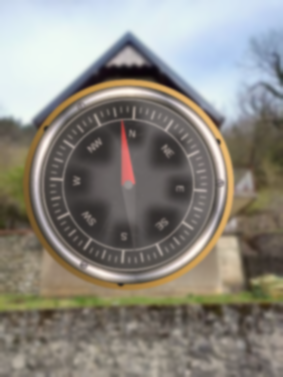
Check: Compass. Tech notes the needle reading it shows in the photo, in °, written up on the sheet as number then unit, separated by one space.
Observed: 350 °
